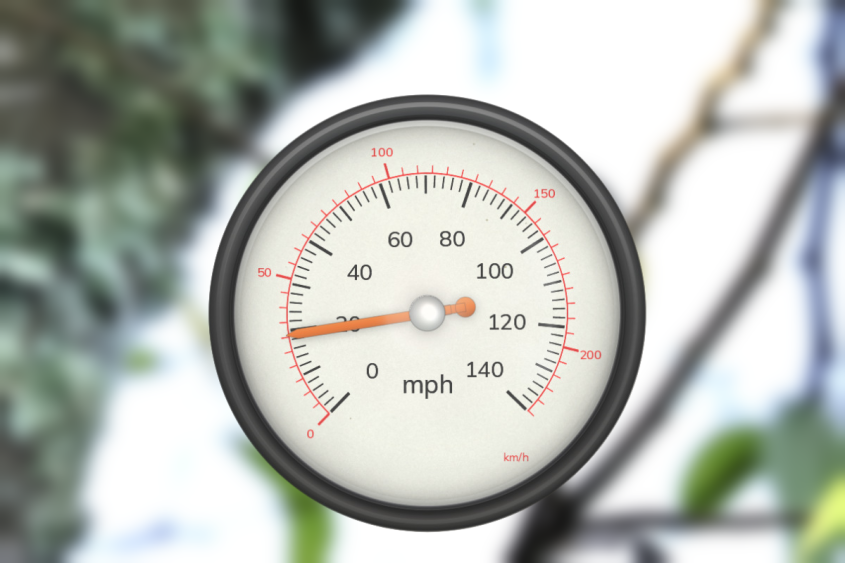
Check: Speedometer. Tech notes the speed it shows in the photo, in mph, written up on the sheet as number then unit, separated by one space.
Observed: 19 mph
